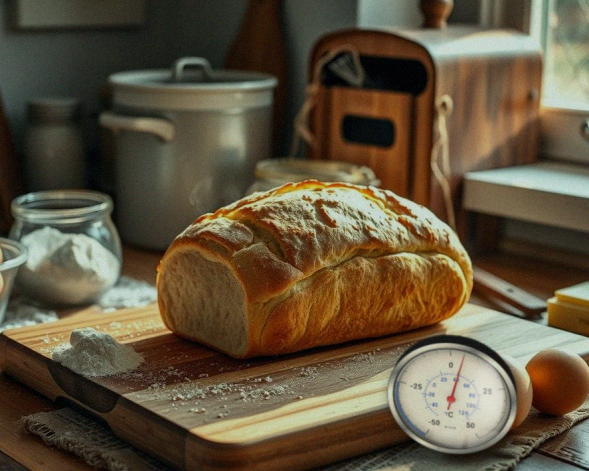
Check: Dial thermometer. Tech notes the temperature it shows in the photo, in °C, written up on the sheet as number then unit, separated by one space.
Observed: 5 °C
